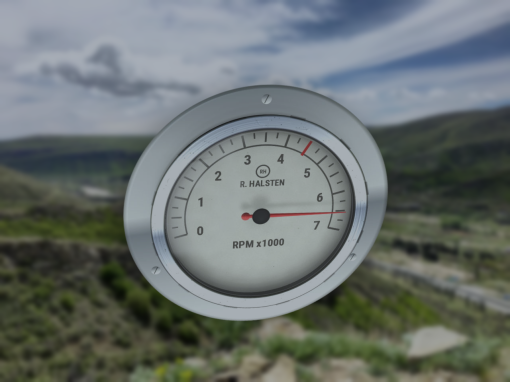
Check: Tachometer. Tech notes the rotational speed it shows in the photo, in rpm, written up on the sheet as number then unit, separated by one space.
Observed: 6500 rpm
